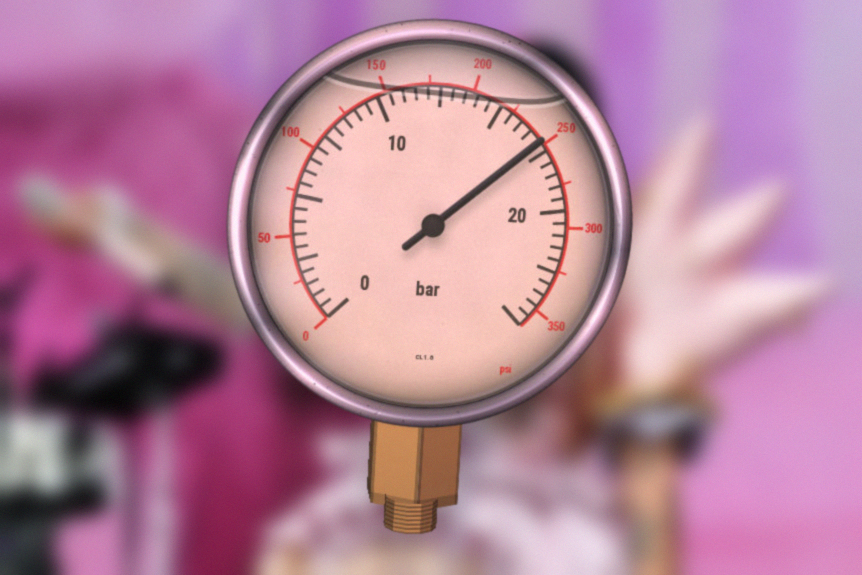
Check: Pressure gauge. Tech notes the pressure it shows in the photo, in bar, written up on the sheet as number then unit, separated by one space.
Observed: 17 bar
